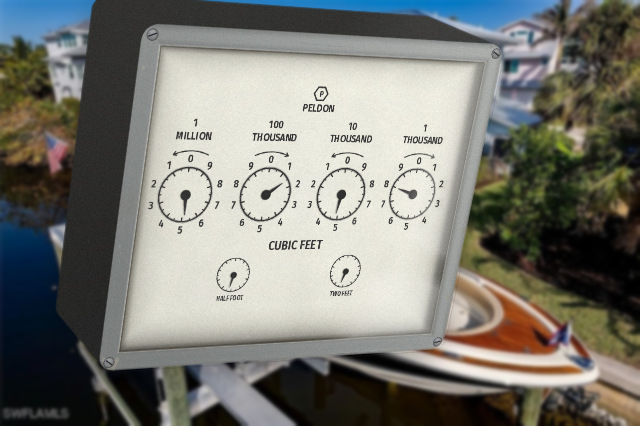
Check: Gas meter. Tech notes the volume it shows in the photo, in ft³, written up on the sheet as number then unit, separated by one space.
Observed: 514800 ft³
